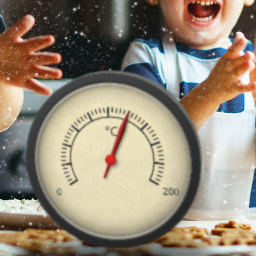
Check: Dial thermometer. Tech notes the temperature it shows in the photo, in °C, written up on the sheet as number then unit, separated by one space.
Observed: 120 °C
